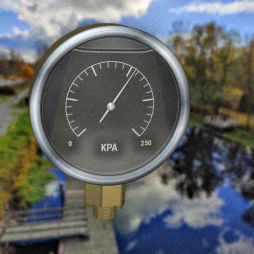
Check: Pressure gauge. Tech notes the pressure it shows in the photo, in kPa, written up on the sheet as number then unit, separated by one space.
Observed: 155 kPa
